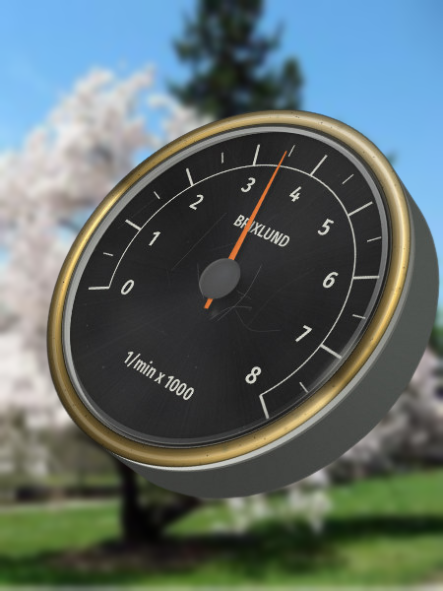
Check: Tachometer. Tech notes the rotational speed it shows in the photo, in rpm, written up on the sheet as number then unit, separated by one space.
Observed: 3500 rpm
